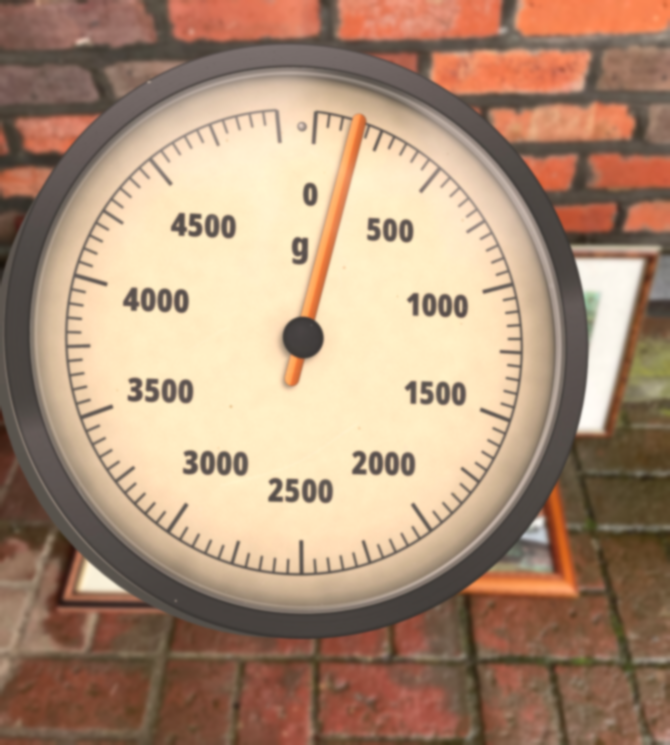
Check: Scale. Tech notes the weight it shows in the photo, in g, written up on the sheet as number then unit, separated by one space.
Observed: 150 g
